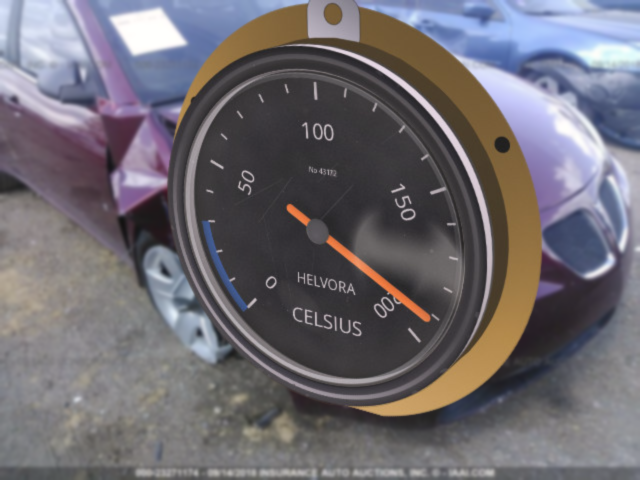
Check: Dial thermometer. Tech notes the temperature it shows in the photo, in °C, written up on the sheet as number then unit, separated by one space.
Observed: 190 °C
